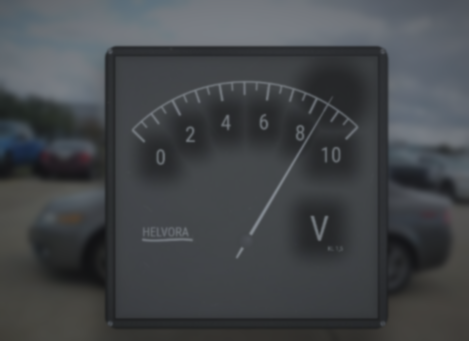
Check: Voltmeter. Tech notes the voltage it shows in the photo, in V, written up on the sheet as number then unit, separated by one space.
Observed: 8.5 V
